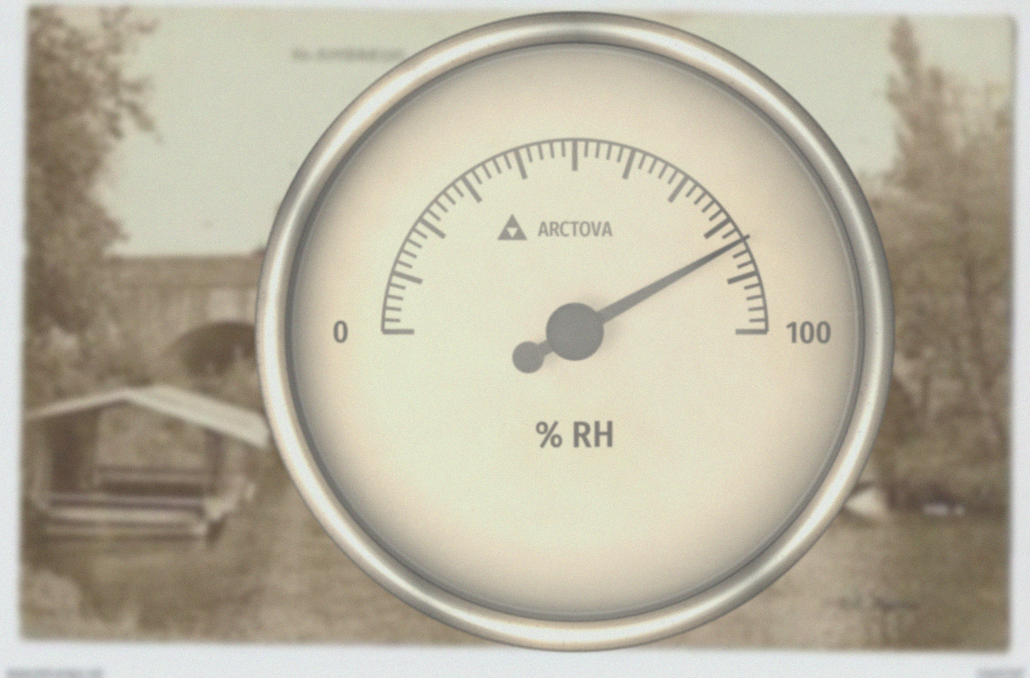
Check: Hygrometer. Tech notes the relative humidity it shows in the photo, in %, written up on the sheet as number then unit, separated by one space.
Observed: 84 %
